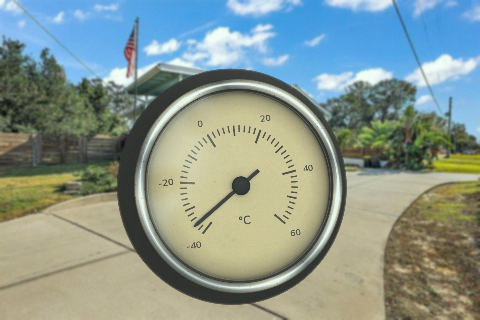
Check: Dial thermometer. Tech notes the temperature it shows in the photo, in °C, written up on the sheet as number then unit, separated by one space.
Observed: -36 °C
